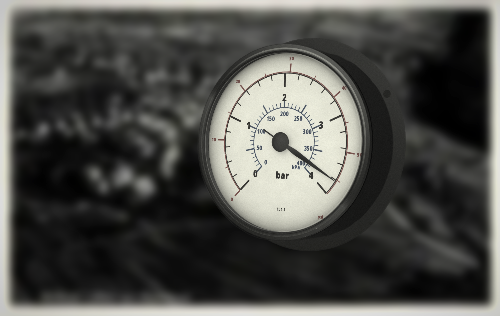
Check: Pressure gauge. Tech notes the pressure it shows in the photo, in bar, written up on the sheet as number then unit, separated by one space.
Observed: 3.8 bar
